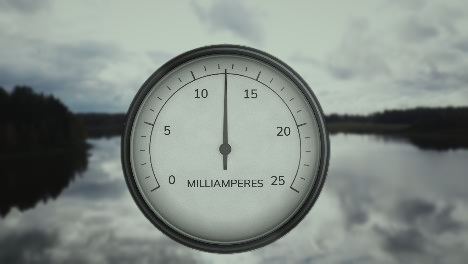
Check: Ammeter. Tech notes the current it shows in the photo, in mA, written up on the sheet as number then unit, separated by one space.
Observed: 12.5 mA
